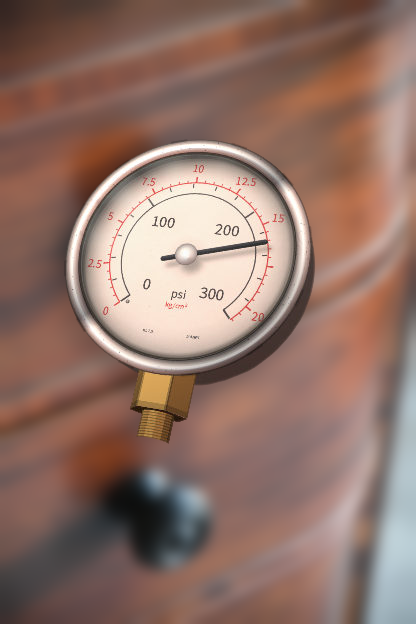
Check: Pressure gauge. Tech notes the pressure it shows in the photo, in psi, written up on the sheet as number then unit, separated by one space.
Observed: 230 psi
